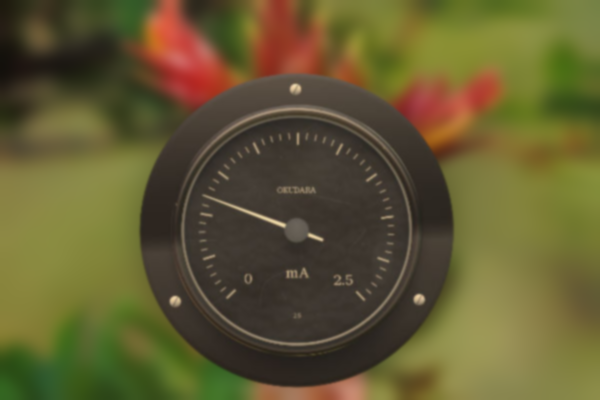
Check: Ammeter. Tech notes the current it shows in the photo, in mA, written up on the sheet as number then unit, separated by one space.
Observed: 0.6 mA
